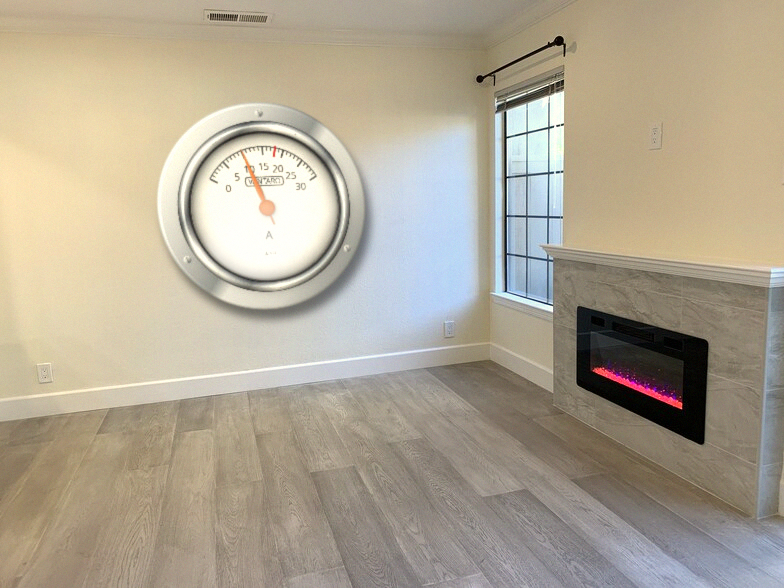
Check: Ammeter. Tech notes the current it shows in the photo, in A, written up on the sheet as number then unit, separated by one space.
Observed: 10 A
